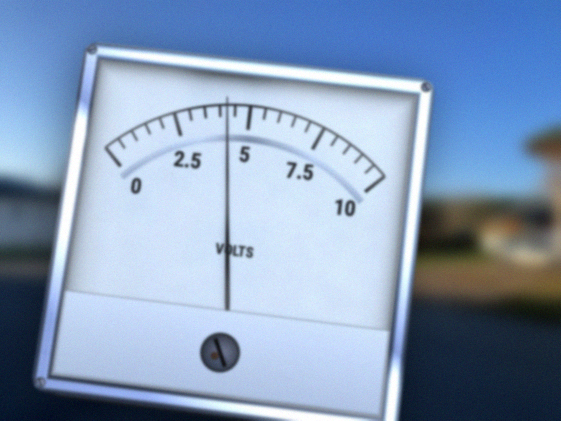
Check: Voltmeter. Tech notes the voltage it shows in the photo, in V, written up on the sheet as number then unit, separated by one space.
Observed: 4.25 V
